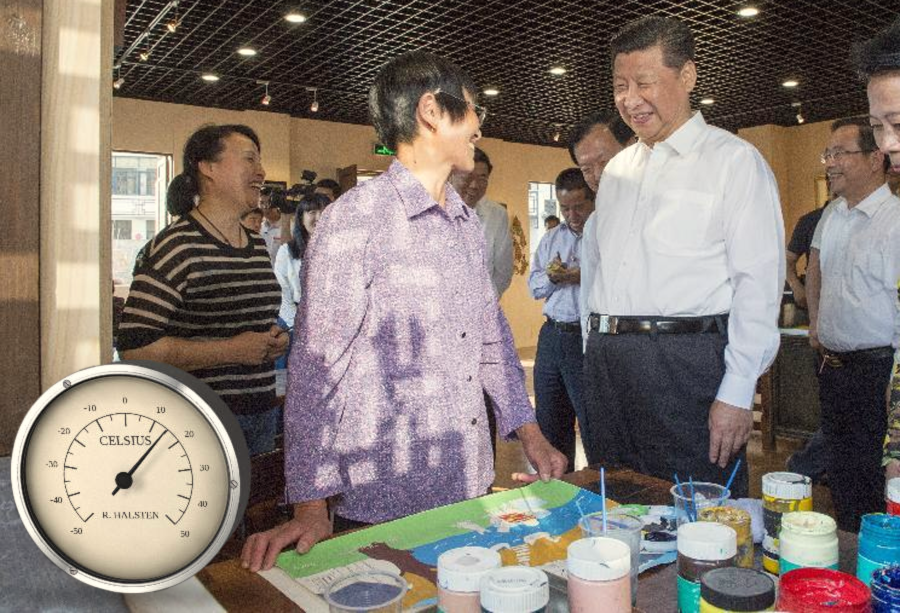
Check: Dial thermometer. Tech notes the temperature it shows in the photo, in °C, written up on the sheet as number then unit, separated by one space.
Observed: 15 °C
